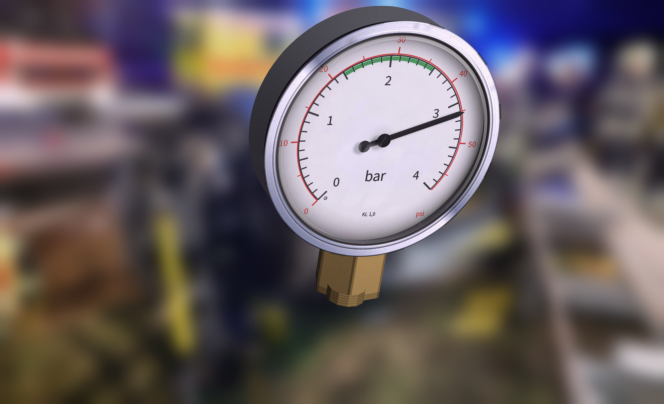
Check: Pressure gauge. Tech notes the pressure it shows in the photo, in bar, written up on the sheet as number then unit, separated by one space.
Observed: 3.1 bar
